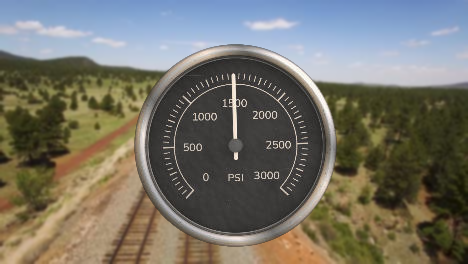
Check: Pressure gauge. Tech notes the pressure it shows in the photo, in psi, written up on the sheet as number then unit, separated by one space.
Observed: 1500 psi
